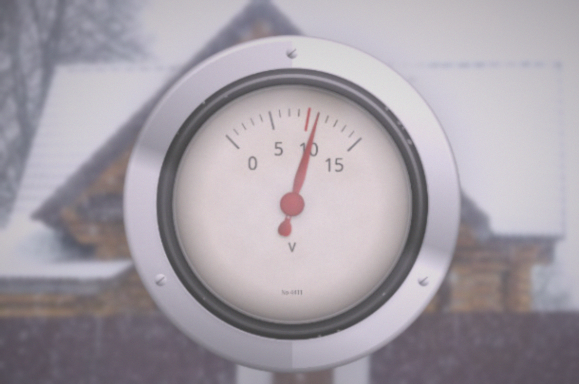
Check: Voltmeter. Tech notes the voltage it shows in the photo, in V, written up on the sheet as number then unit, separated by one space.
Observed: 10 V
